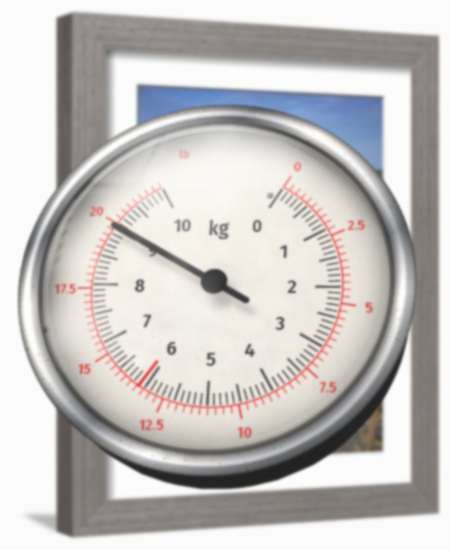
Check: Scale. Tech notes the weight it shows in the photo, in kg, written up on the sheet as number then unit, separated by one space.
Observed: 9 kg
